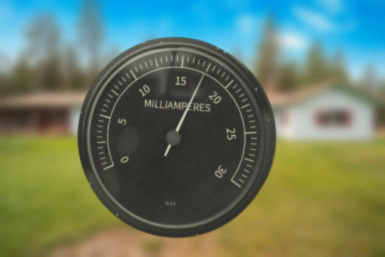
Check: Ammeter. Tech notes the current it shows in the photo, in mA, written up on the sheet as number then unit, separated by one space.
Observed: 17.5 mA
